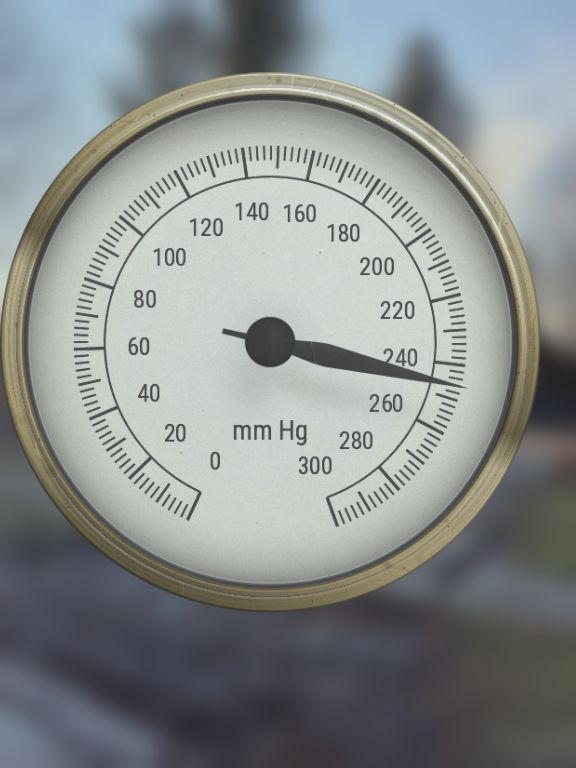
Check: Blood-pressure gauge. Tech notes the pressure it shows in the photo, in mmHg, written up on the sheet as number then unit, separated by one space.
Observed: 246 mmHg
